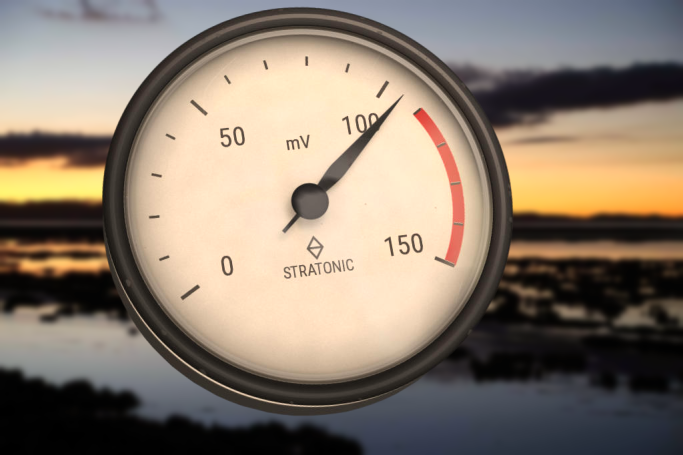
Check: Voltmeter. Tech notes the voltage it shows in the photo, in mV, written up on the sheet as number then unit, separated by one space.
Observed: 105 mV
